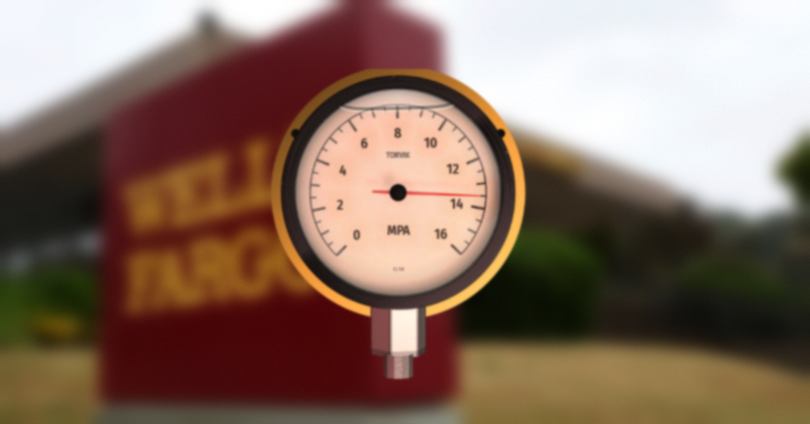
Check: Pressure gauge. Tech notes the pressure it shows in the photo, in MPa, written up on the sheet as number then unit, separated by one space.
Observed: 13.5 MPa
